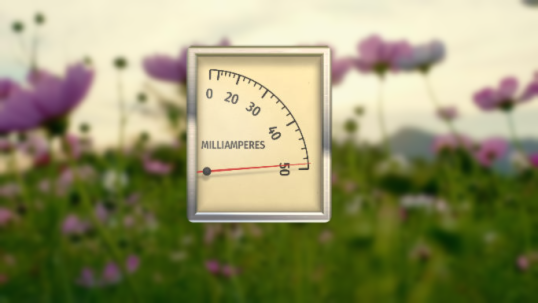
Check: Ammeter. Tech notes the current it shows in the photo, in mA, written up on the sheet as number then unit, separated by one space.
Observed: 49 mA
